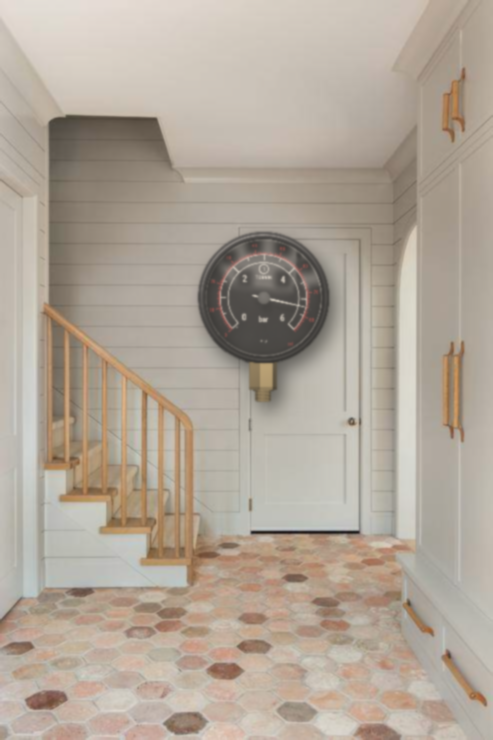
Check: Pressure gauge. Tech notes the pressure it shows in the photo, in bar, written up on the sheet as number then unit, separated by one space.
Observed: 5.25 bar
